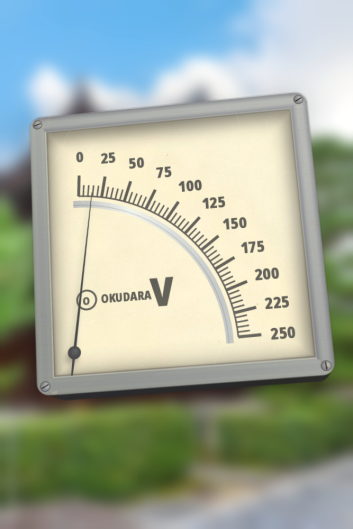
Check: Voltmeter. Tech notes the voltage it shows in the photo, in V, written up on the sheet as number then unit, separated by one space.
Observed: 15 V
